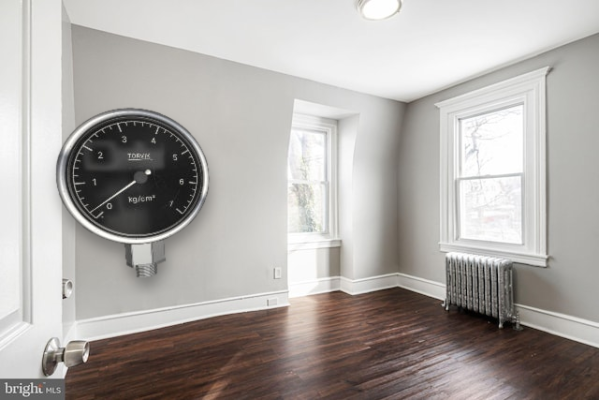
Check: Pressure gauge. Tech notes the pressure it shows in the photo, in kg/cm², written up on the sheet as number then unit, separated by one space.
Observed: 0.2 kg/cm²
